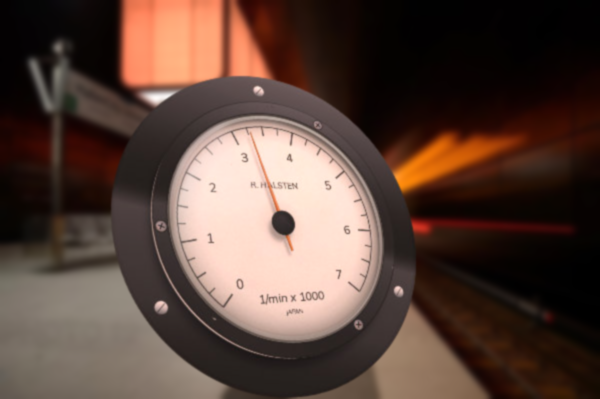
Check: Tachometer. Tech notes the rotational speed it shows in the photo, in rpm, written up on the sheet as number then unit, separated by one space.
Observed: 3250 rpm
